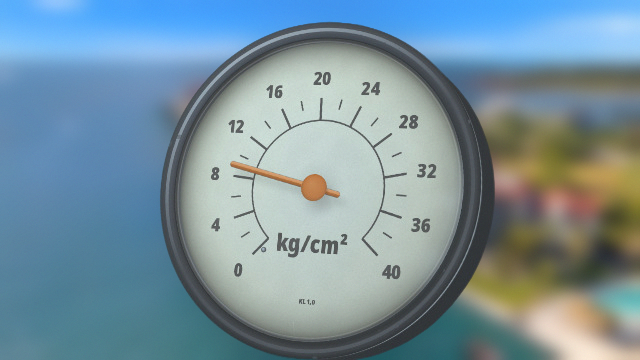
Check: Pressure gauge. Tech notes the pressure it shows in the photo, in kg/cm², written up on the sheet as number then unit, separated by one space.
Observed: 9 kg/cm²
